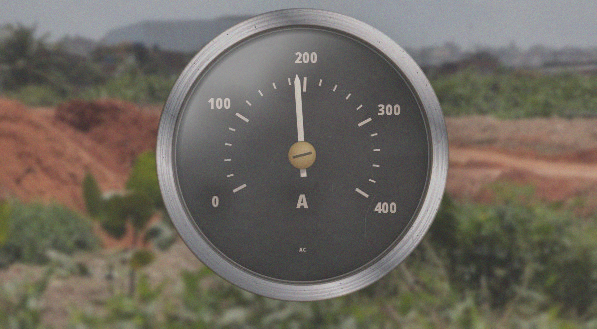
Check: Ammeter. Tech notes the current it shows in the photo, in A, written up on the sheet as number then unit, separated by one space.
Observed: 190 A
